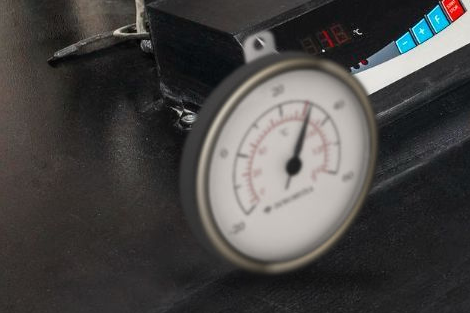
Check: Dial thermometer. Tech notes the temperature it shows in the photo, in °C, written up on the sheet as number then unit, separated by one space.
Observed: 30 °C
